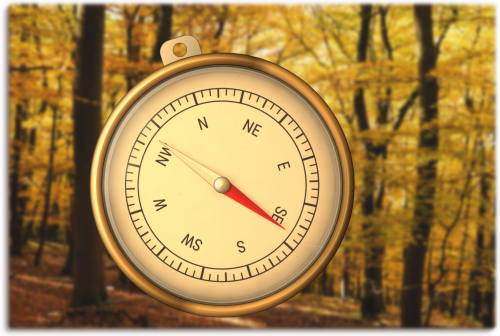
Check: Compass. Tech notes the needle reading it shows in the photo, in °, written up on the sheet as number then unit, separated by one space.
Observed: 142.5 °
